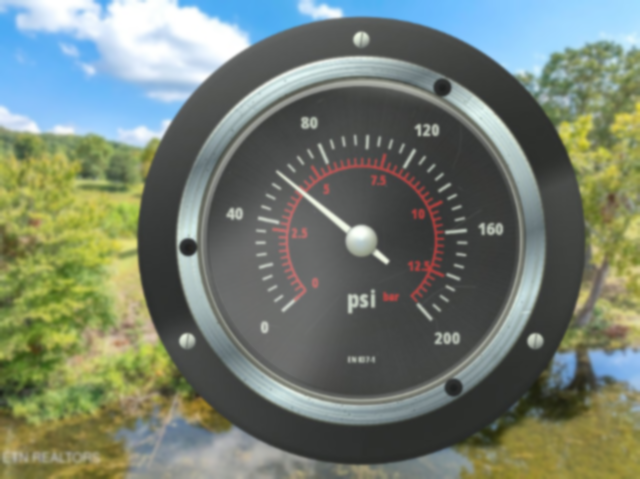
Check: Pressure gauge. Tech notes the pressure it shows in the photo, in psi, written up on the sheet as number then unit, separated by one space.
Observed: 60 psi
